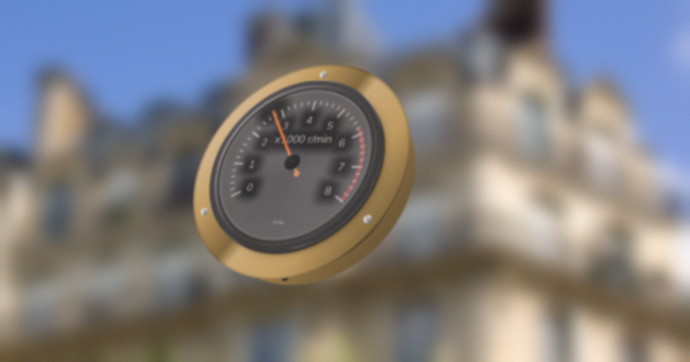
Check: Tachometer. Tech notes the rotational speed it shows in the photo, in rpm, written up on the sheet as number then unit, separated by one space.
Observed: 2800 rpm
